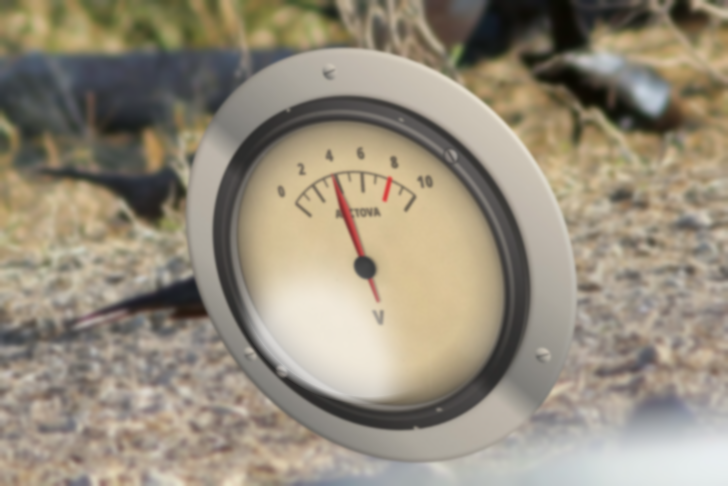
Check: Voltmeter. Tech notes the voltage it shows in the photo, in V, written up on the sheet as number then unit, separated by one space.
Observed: 4 V
